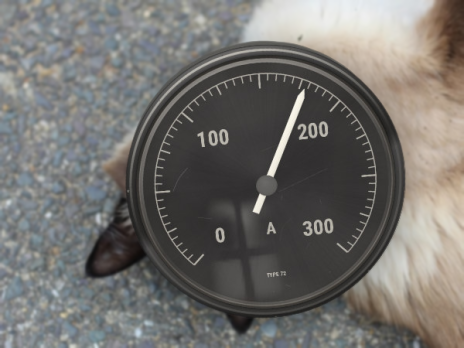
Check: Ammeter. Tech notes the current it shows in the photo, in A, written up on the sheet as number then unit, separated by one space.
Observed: 177.5 A
